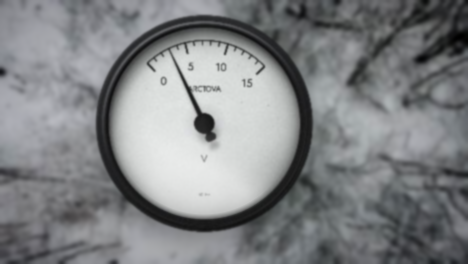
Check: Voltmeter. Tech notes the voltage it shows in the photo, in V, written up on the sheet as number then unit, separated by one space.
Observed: 3 V
